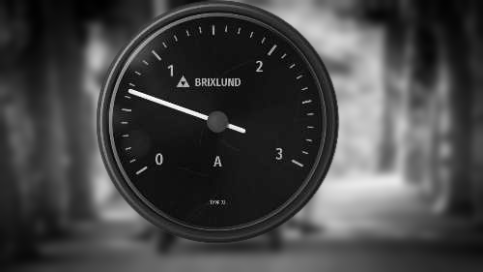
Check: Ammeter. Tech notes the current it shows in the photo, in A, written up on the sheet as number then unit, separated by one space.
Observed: 0.65 A
